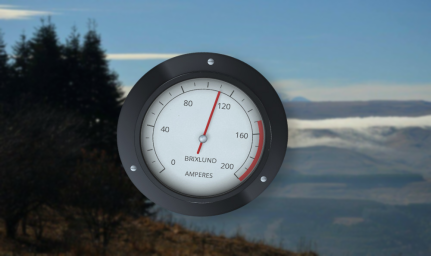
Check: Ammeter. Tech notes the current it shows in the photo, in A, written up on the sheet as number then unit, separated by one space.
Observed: 110 A
